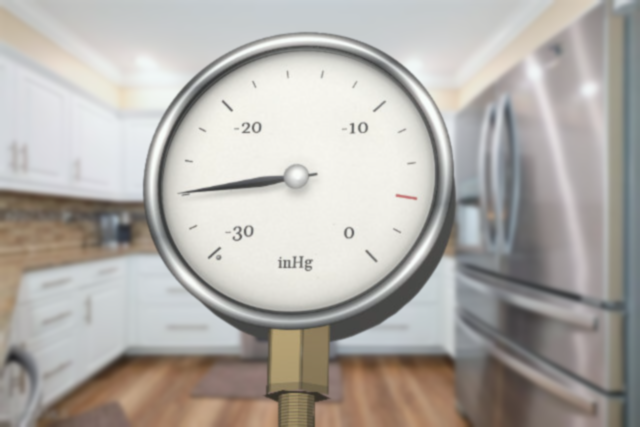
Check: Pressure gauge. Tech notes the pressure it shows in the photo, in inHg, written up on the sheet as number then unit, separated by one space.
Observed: -26 inHg
